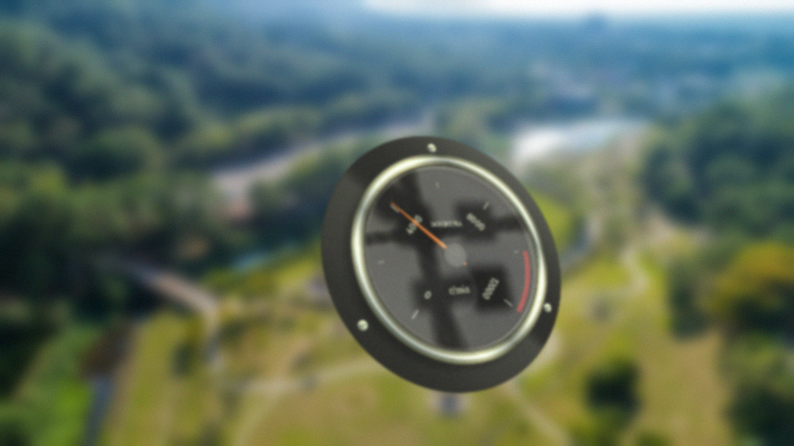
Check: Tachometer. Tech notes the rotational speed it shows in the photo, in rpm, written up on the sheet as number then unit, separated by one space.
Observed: 4000 rpm
